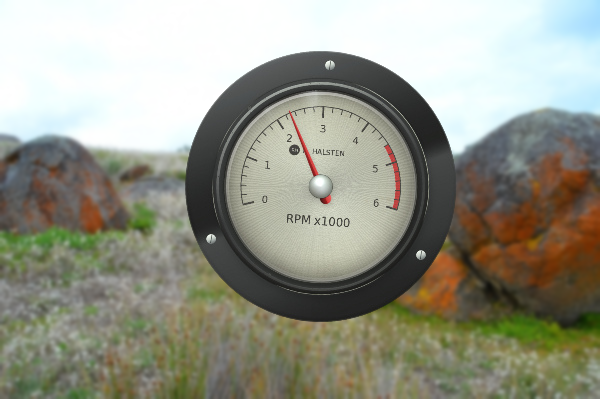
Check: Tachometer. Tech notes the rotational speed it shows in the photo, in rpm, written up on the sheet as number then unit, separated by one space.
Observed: 2300 rpm
